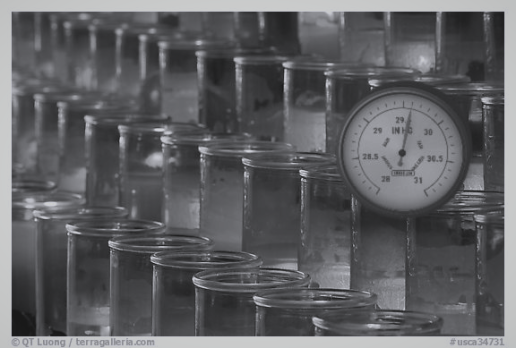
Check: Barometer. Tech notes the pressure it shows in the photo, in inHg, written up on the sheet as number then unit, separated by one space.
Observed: 29.6 inHg
